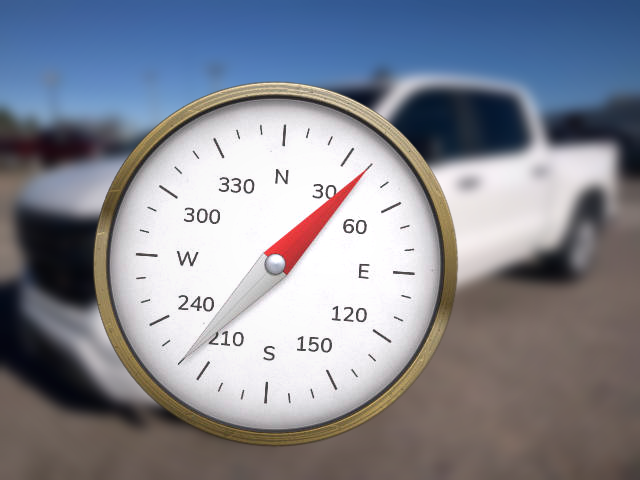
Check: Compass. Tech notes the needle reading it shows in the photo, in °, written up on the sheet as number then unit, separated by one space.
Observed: 40 °
